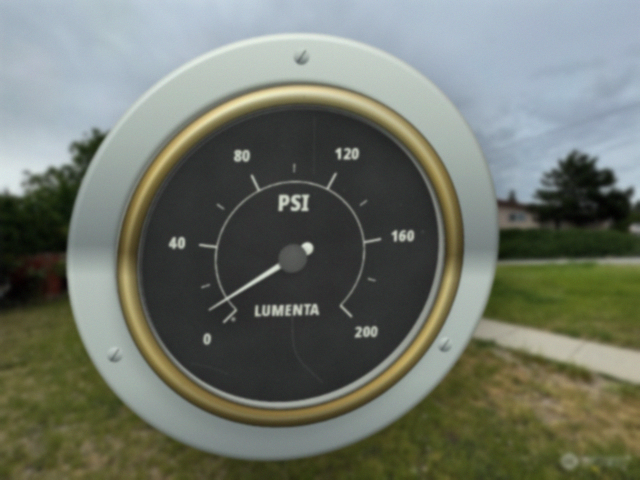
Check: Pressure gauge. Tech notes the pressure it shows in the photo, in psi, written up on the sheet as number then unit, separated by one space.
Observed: 10 psi
